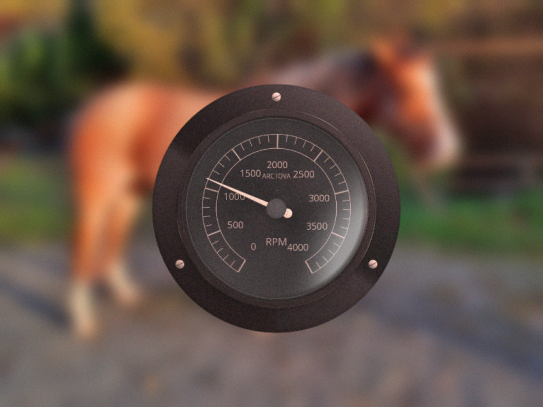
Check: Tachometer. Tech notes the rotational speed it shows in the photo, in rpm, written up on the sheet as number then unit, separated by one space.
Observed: 1100 rpm
